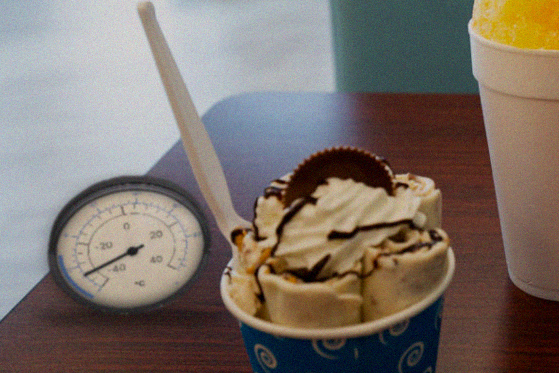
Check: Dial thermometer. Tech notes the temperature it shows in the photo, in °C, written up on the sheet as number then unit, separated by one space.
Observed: -32 °C
